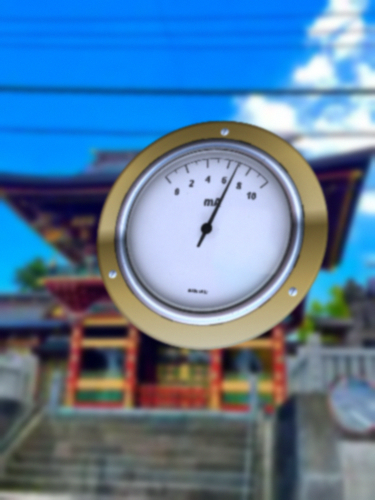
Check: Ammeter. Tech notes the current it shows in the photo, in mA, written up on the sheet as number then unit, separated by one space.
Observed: 7 mA
